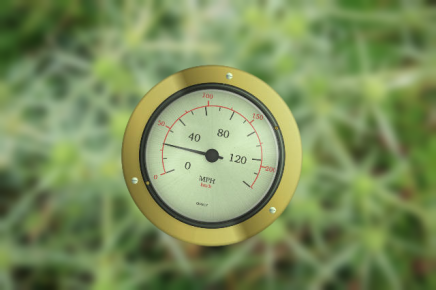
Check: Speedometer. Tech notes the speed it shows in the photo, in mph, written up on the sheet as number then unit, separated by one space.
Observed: 20 mph
